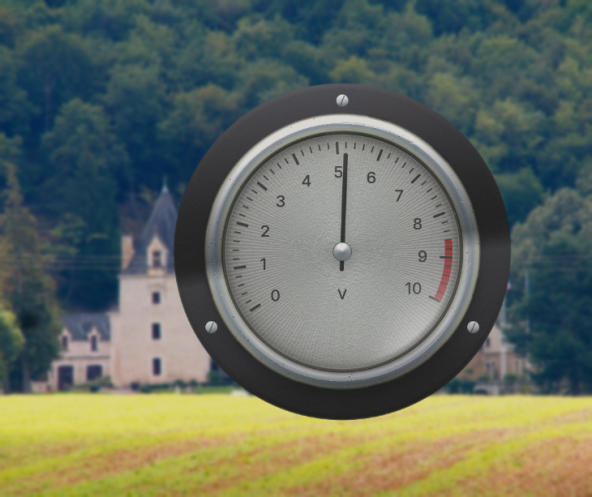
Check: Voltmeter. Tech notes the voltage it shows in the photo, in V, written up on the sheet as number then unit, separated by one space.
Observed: 5.2 V
